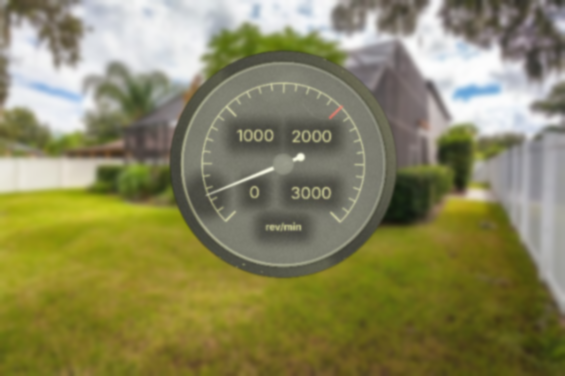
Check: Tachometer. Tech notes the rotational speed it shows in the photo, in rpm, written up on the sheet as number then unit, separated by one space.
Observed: 250 rpm
